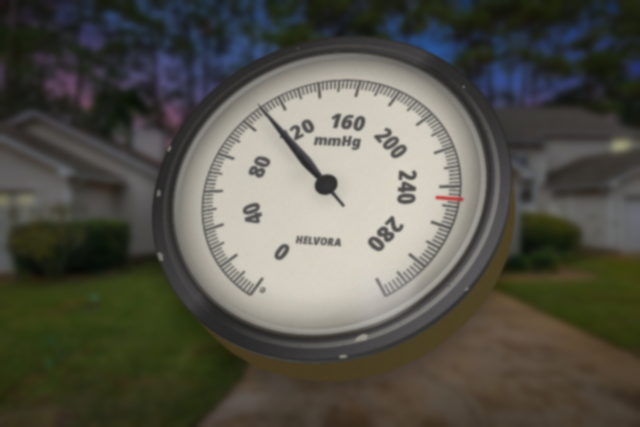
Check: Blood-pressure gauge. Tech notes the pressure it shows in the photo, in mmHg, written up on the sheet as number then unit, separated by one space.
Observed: 110 mmHg
